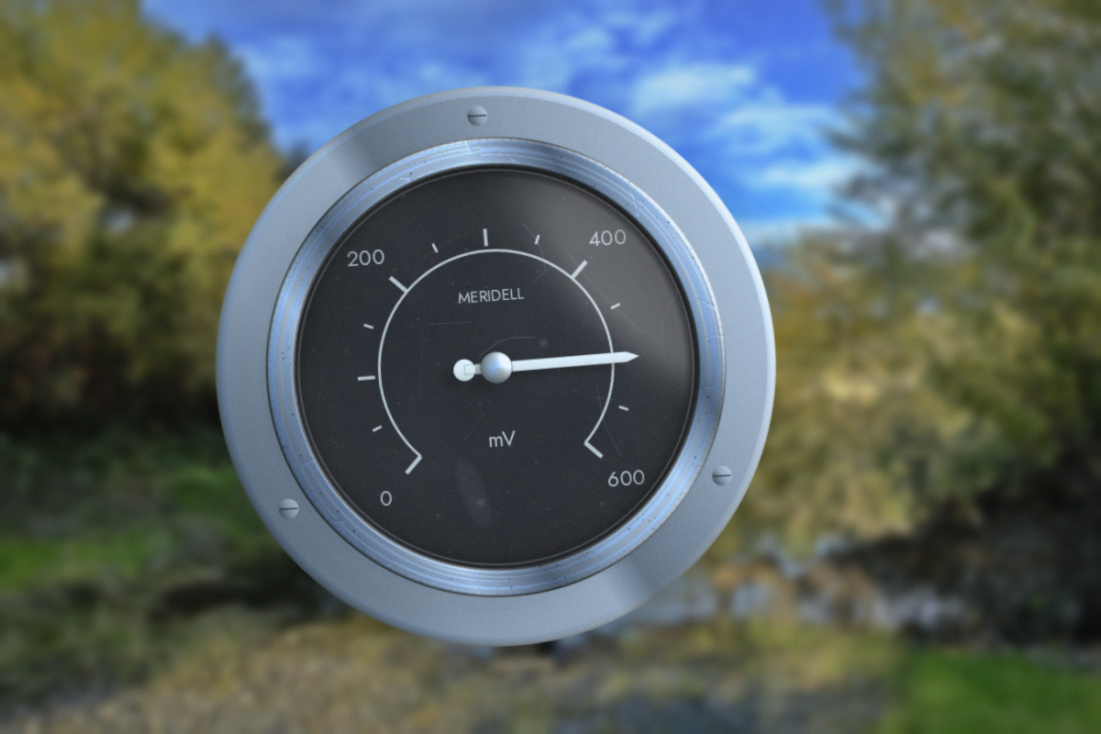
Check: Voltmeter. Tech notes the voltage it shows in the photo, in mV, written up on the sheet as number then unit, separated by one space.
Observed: 500 mV
